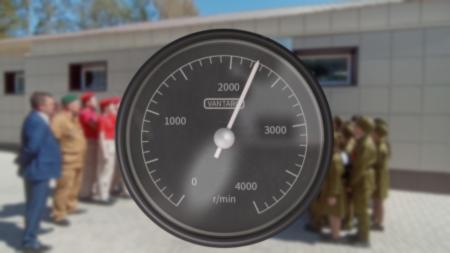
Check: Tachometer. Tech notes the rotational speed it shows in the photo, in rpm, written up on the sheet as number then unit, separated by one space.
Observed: 2250 rpm
